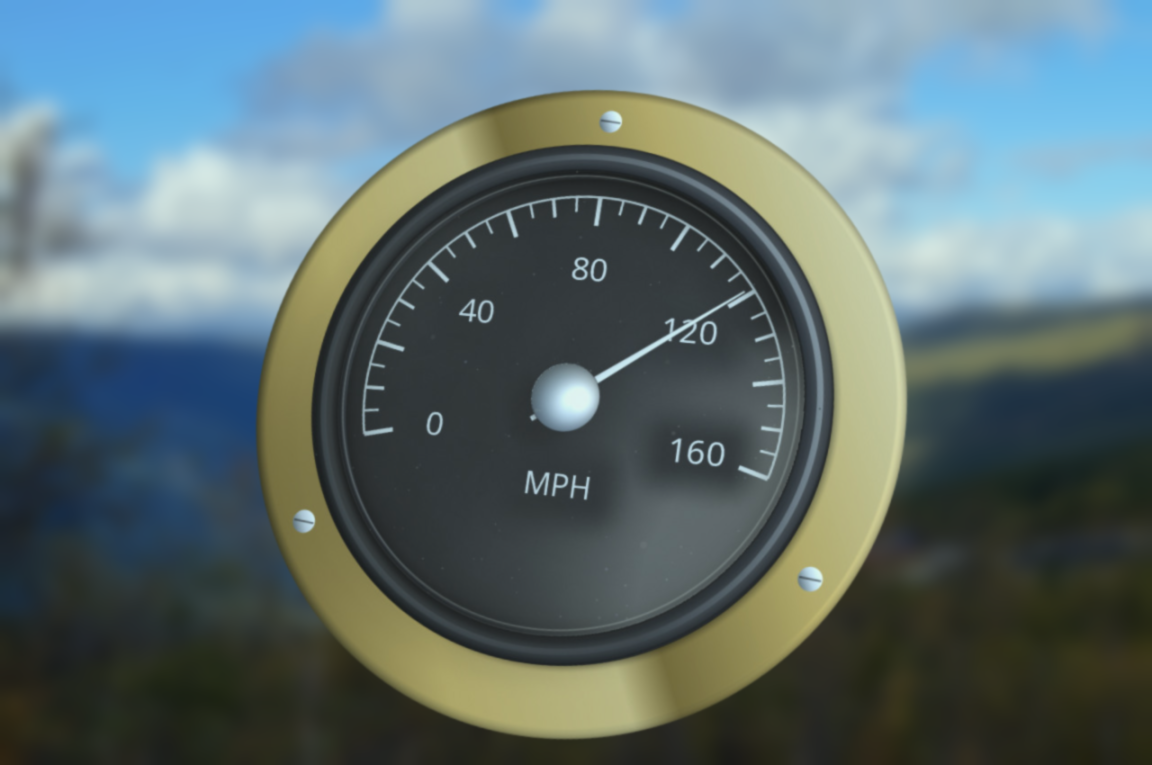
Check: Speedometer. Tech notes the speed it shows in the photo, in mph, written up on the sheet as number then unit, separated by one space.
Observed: 120 mph
